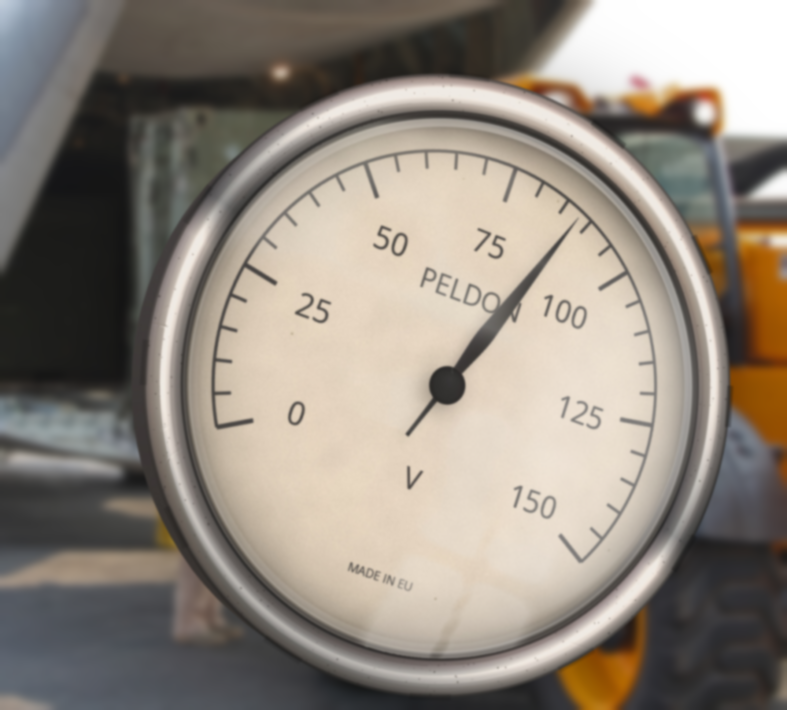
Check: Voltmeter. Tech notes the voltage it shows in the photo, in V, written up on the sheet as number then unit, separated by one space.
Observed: 87.5 V
